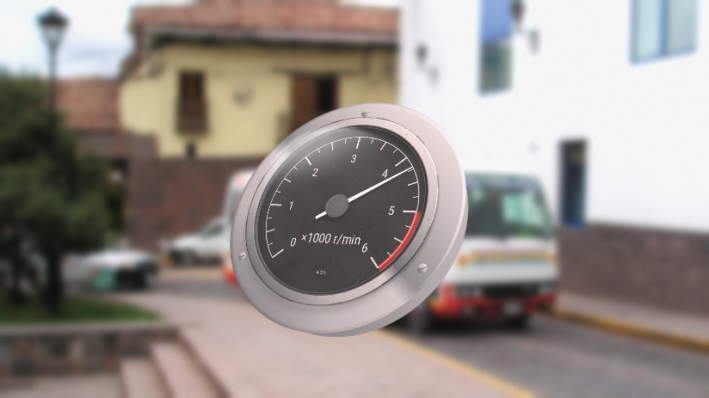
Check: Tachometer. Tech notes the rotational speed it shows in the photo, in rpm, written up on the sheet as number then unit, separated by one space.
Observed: 4250 rpm
